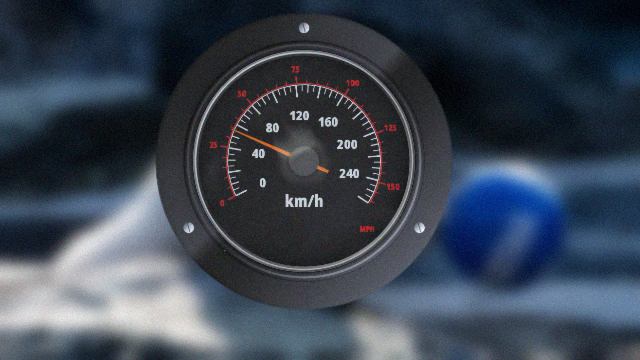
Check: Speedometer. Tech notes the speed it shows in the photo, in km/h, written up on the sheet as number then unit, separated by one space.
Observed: 55 km/h
